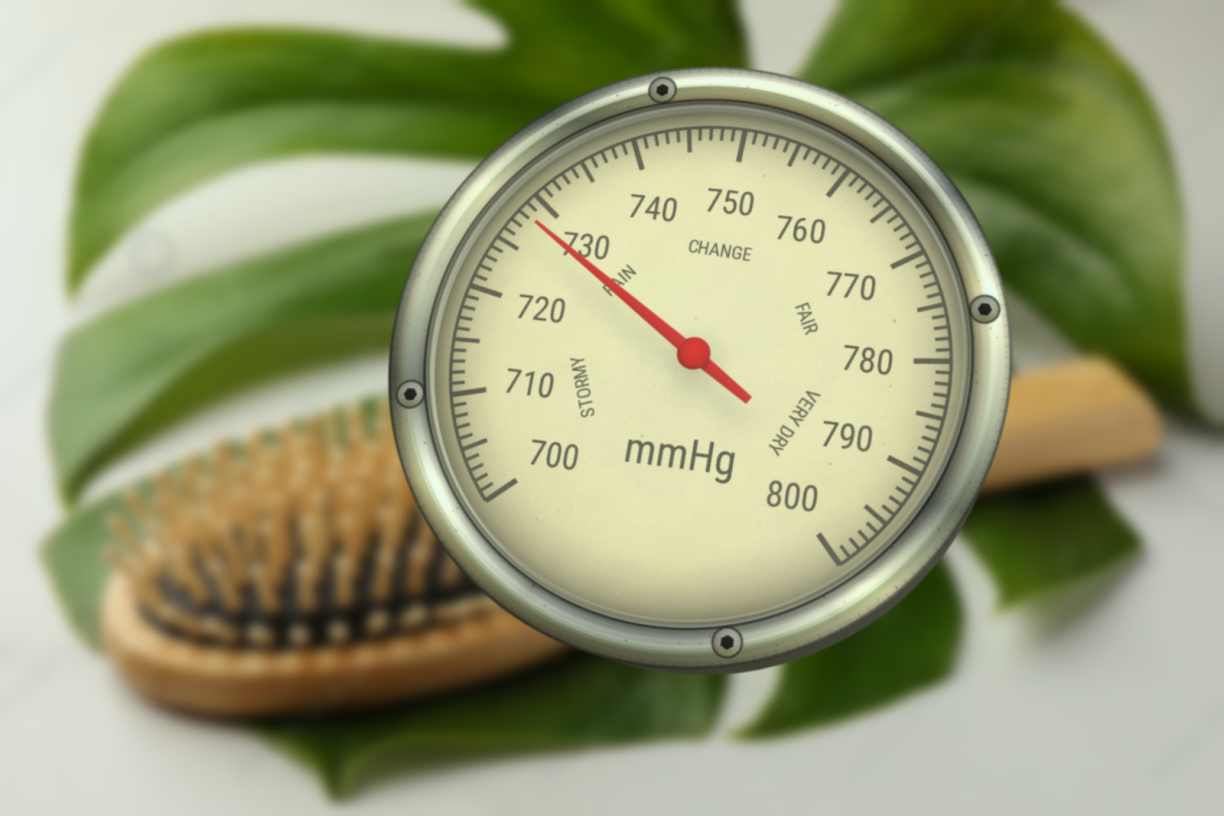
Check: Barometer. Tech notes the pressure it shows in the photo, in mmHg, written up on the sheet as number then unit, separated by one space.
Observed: 728 mmHg
